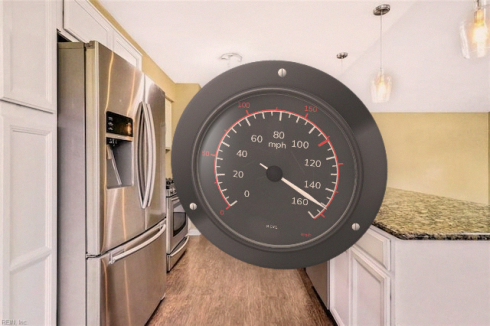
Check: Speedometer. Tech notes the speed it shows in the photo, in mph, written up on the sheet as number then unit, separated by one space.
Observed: 150 mph
